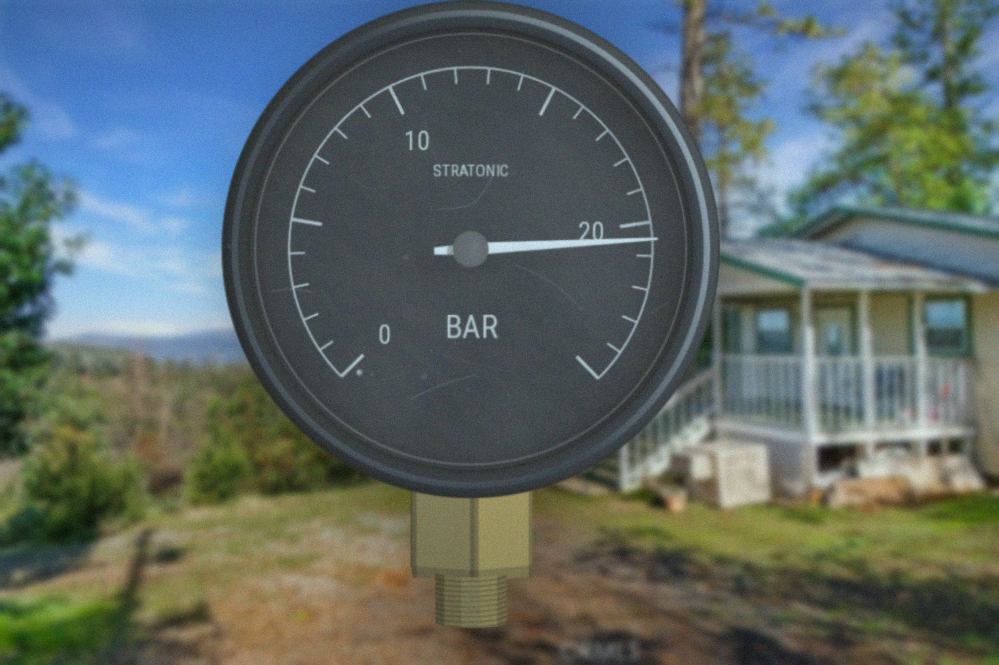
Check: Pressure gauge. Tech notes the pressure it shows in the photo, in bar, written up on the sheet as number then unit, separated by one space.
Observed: 20.5 bar
